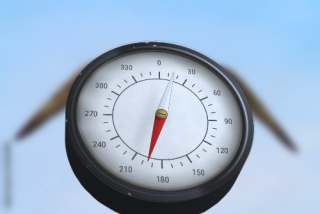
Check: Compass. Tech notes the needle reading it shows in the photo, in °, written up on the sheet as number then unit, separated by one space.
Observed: 195 °
